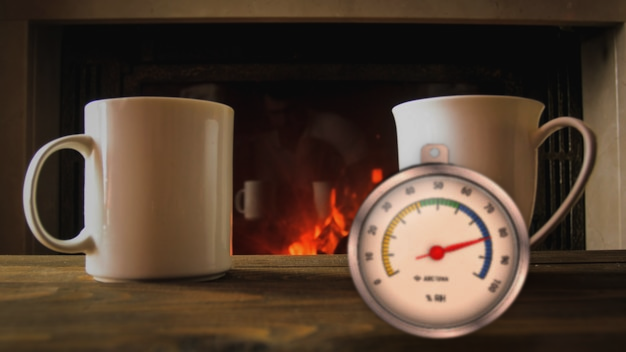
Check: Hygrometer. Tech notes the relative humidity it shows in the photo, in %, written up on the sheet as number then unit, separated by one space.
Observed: 80 %
